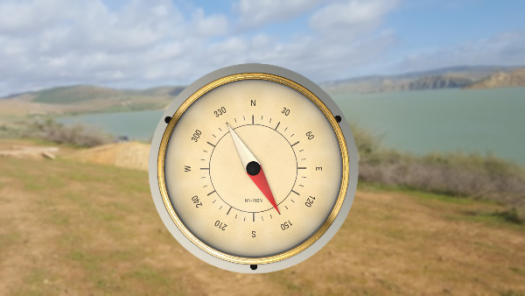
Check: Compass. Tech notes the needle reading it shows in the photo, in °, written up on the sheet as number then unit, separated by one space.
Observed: 150 °
